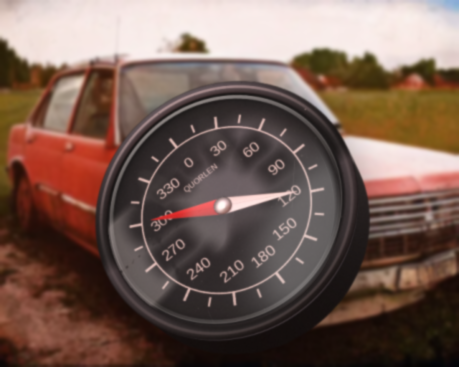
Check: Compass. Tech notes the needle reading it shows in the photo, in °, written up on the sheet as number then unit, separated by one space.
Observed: 300 °
